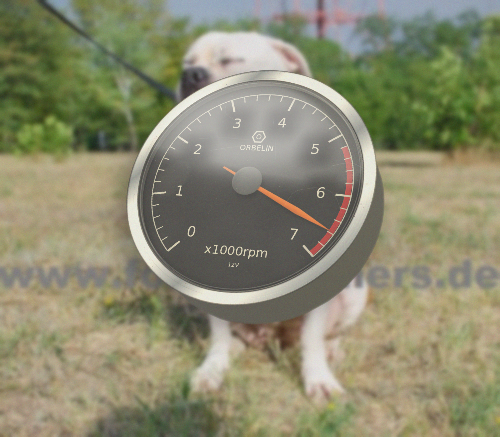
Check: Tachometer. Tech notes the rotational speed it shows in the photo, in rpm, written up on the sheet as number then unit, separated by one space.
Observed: 6600 rpm
